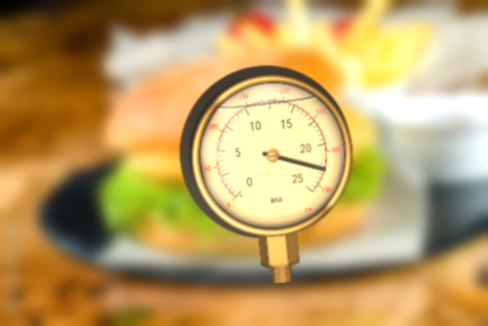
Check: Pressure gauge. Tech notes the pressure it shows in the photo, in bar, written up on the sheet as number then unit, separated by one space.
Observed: 22.5 bar
